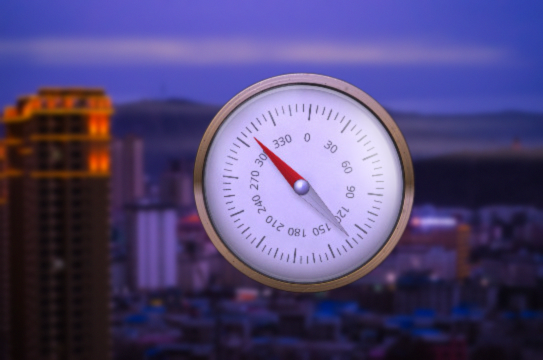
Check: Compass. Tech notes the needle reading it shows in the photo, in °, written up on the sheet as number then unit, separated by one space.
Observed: 310 °
